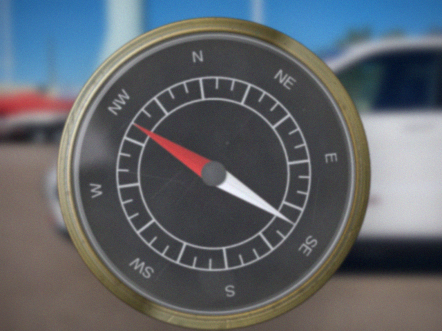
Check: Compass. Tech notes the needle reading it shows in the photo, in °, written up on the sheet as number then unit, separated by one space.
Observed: 310 °
